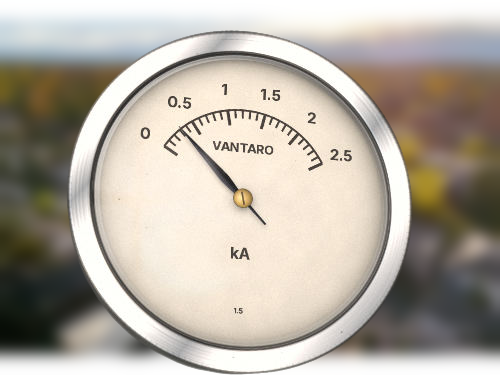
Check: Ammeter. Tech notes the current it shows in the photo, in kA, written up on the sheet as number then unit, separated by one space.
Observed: 0.3 kA
